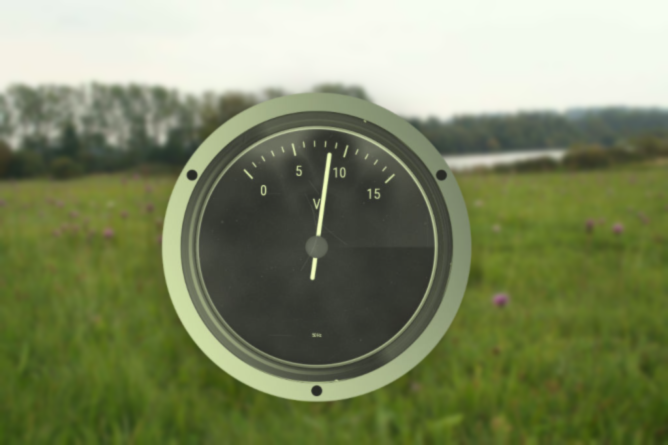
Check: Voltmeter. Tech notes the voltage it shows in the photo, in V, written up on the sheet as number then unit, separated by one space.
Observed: 8.5 V
